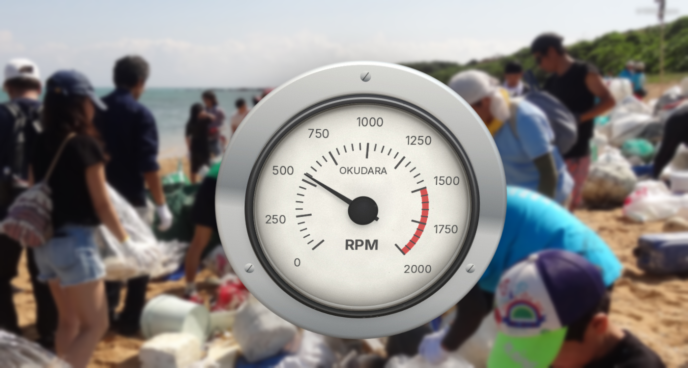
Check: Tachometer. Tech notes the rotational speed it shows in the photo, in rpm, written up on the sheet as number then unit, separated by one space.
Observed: 550 rpm
